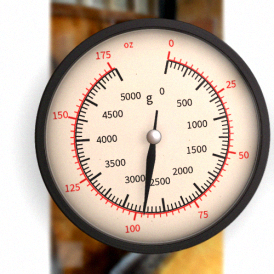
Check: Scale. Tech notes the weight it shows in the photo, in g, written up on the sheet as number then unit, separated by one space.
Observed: 2750 g
